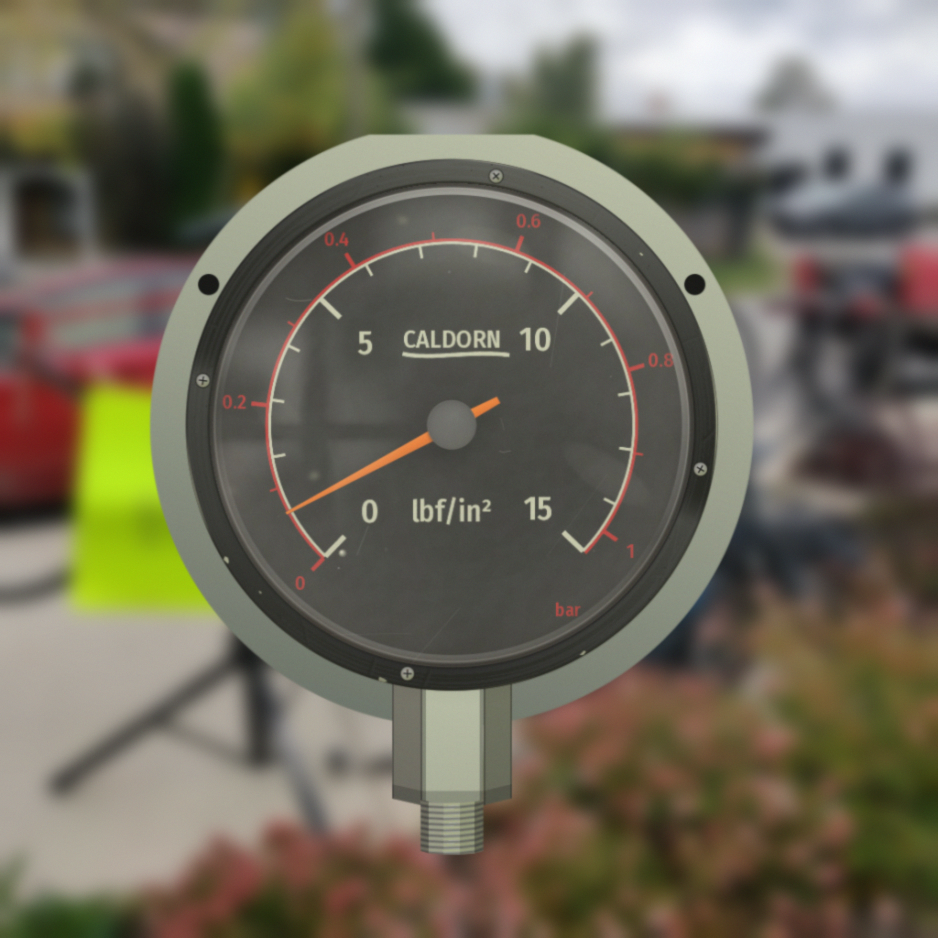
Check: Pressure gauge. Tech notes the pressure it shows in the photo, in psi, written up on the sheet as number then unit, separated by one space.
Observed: 1 psi
